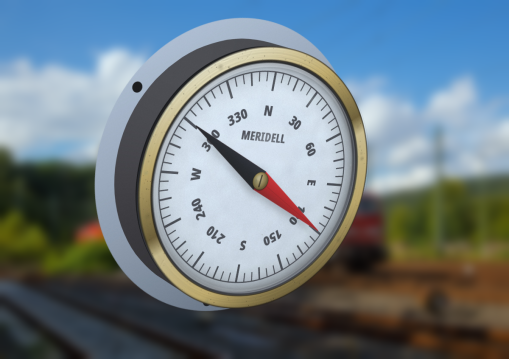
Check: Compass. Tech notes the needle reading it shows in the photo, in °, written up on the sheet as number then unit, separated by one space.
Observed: 120 °
